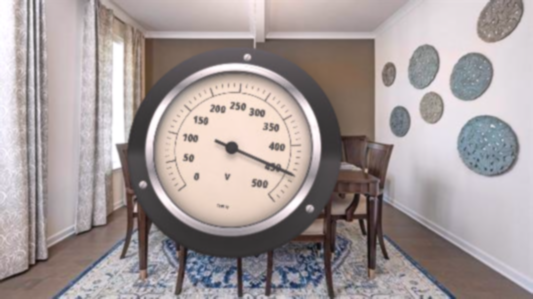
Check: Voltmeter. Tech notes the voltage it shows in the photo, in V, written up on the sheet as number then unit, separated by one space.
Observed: 450 V
